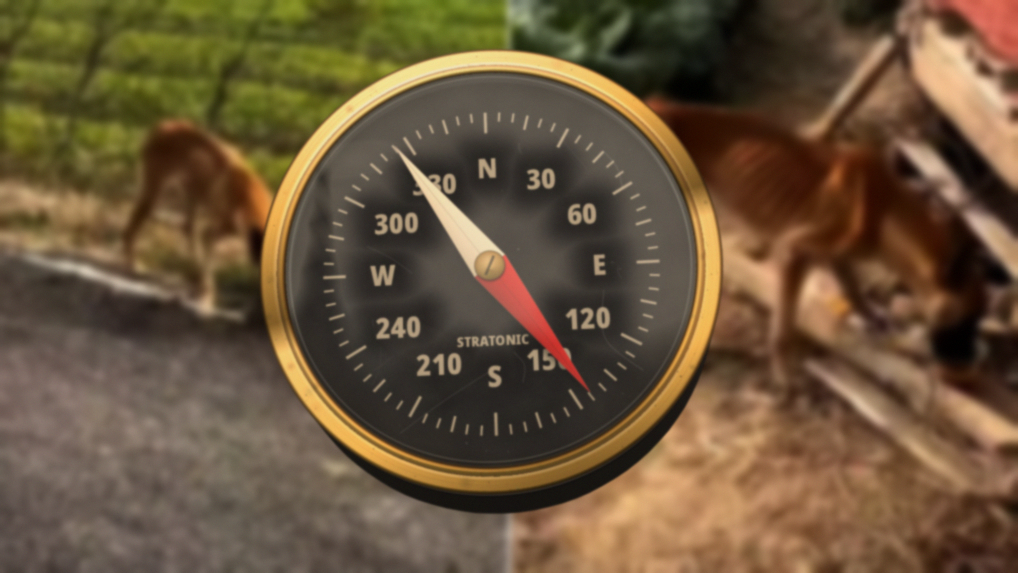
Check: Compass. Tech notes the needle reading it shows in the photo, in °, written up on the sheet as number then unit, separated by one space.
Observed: 145 °
